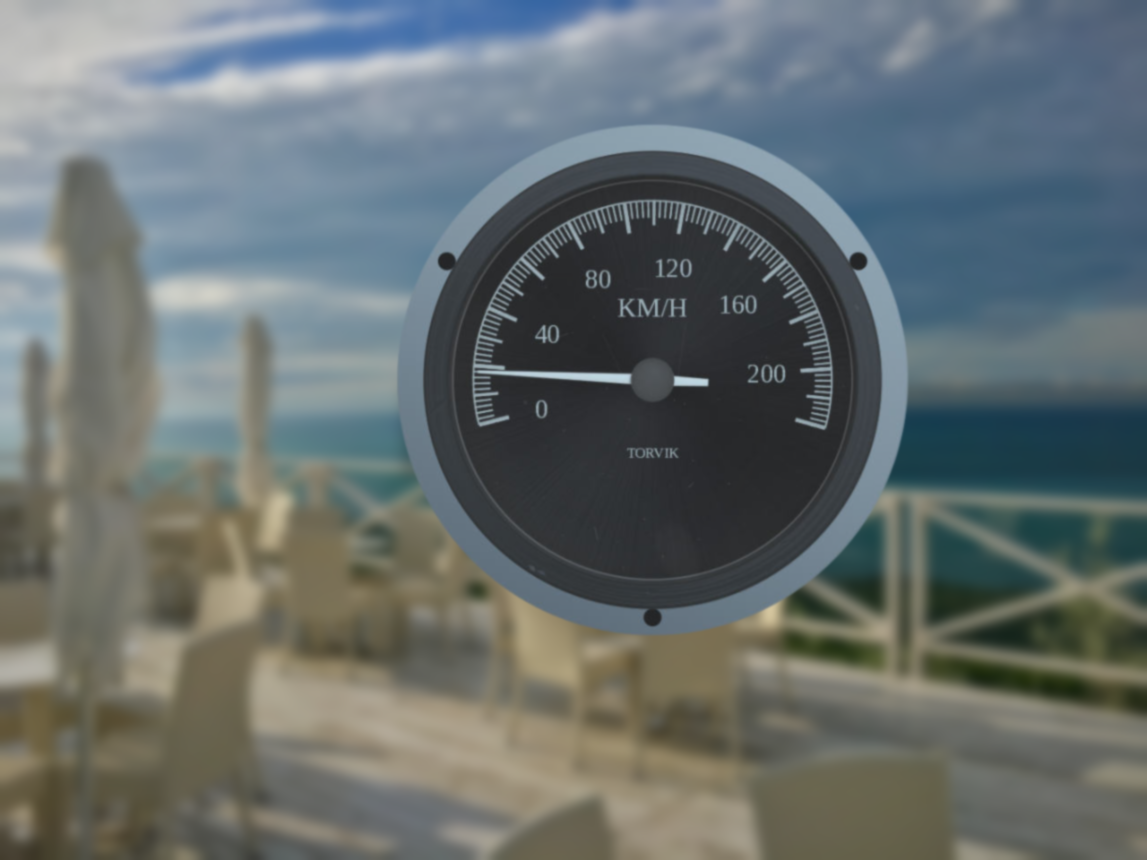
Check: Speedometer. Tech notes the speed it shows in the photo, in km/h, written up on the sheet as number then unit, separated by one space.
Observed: 18 km/h
